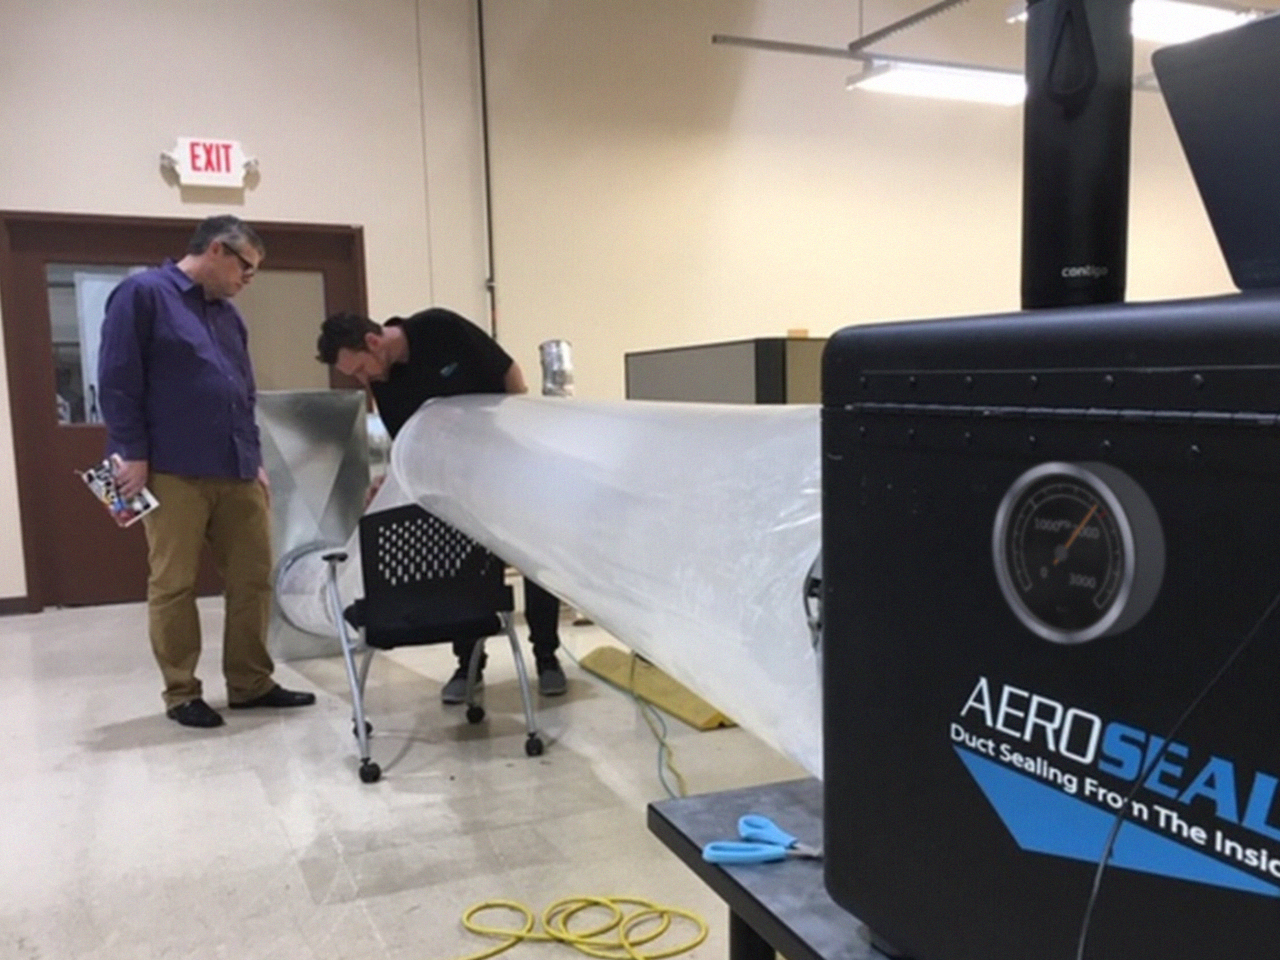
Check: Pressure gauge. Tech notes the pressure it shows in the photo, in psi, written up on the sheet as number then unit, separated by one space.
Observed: 1900 psi
